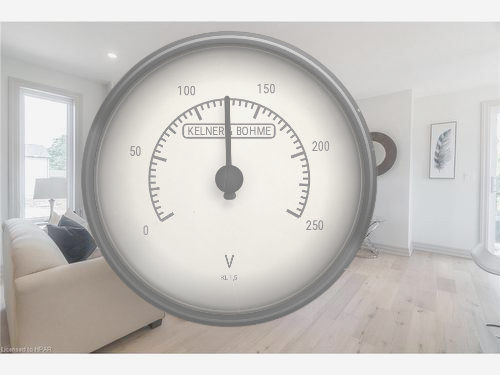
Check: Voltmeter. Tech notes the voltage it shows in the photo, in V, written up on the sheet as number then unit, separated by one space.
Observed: 125 V
